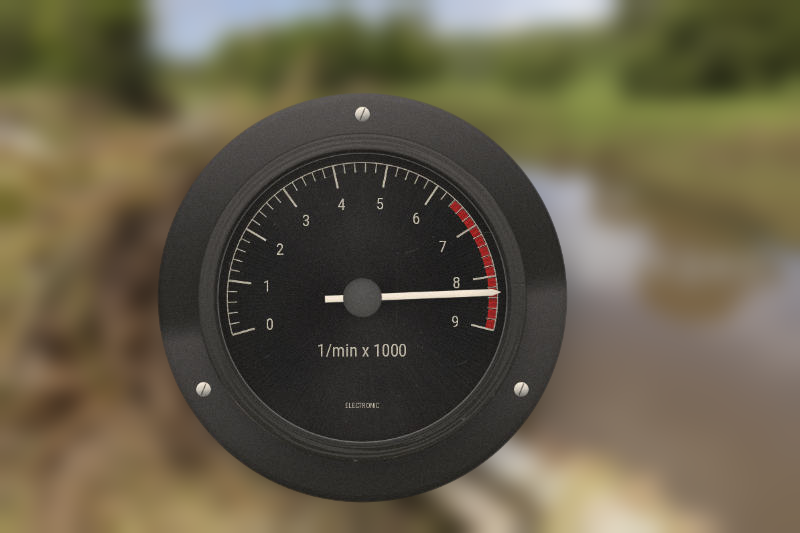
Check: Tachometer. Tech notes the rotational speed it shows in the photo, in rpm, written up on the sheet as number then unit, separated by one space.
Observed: 8300 rpm
